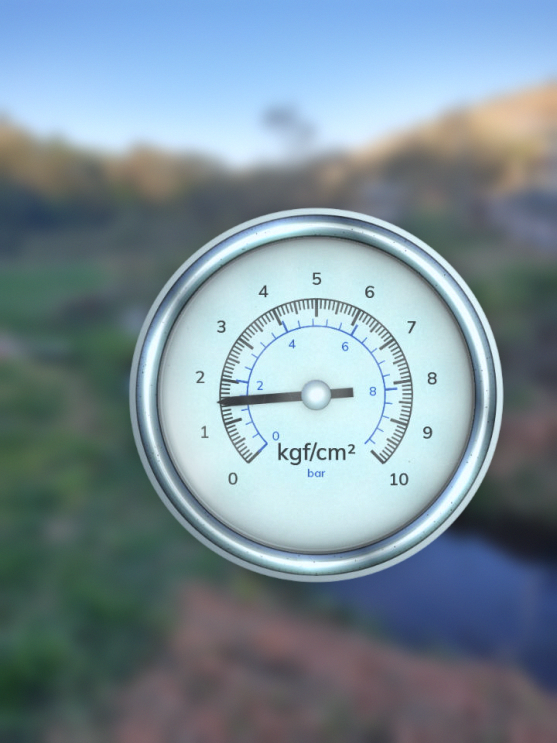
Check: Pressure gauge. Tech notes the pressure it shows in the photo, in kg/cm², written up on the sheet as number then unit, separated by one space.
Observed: 1.5 kg/cm²
